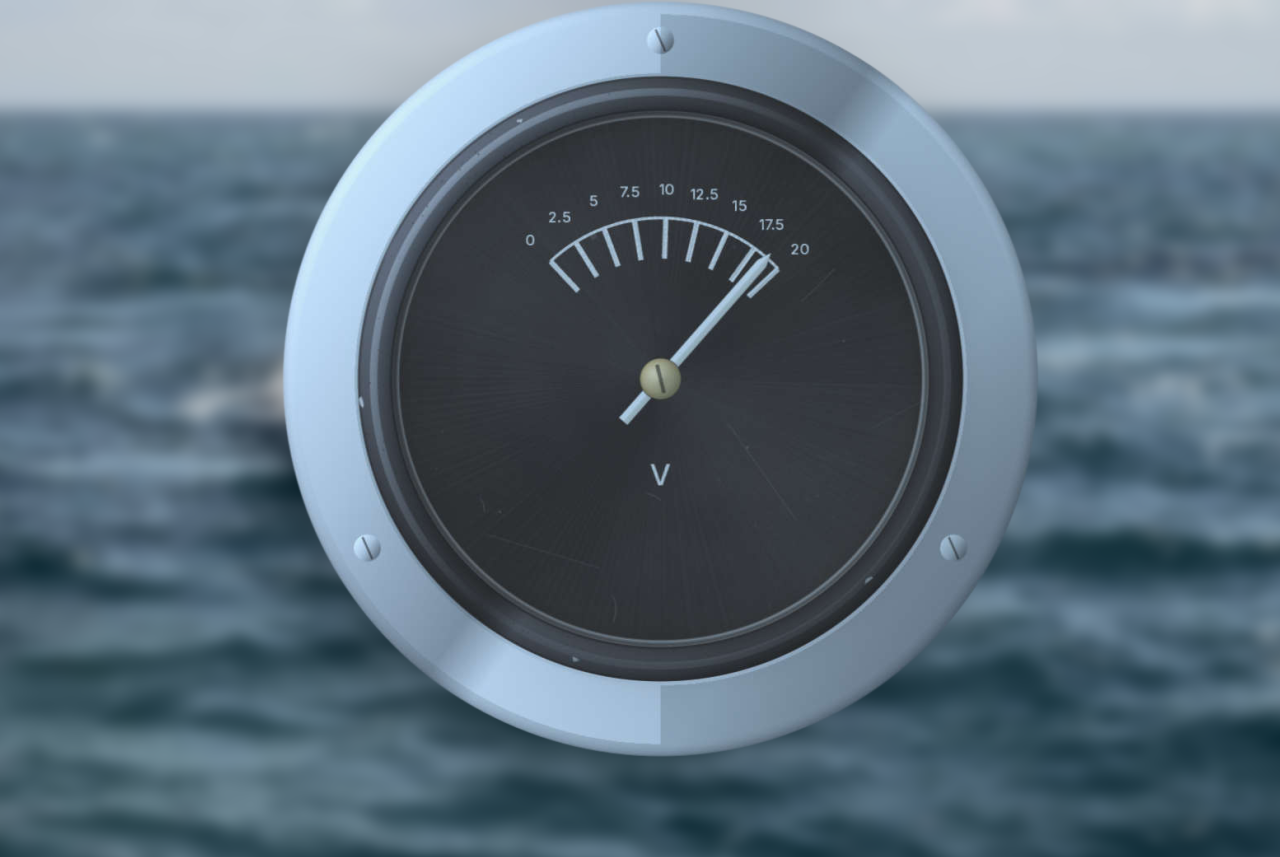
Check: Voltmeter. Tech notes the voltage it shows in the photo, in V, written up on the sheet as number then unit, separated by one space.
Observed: 18.75 V
